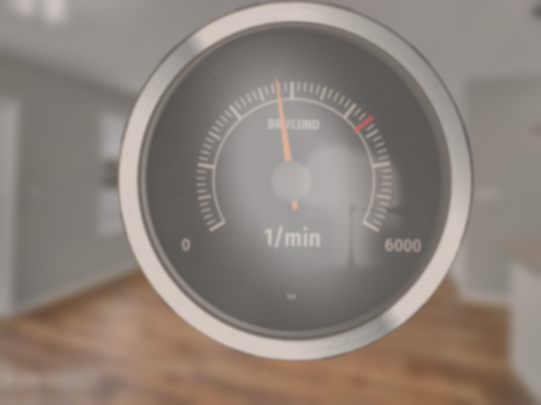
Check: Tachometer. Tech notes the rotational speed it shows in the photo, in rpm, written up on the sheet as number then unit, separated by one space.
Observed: 2800 rpm
